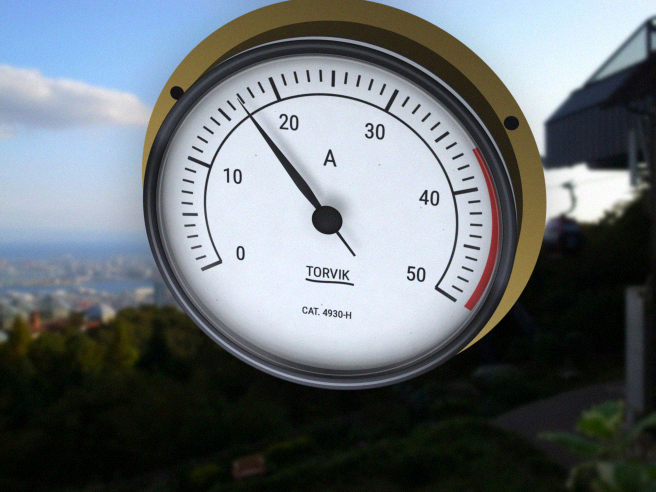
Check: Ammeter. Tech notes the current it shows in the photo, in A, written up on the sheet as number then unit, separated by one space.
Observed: 17 A
